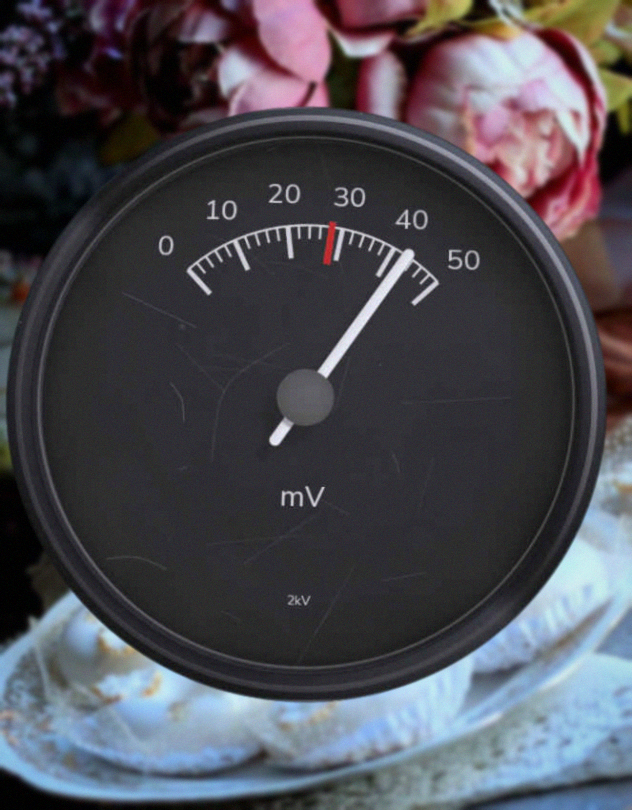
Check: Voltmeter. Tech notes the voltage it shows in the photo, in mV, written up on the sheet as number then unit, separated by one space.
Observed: 43 mV
